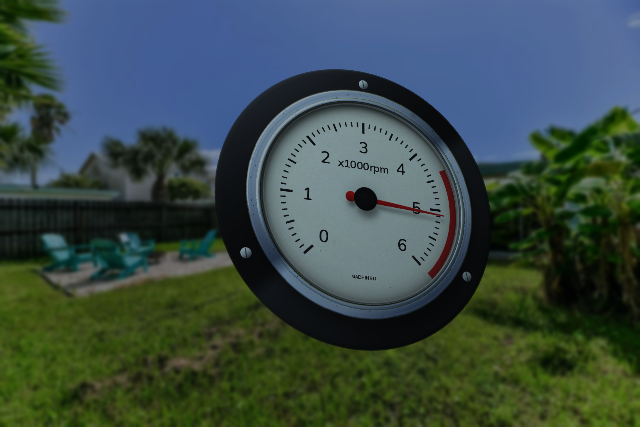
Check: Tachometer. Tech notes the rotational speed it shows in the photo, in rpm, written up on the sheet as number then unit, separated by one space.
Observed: 5100 rpm
